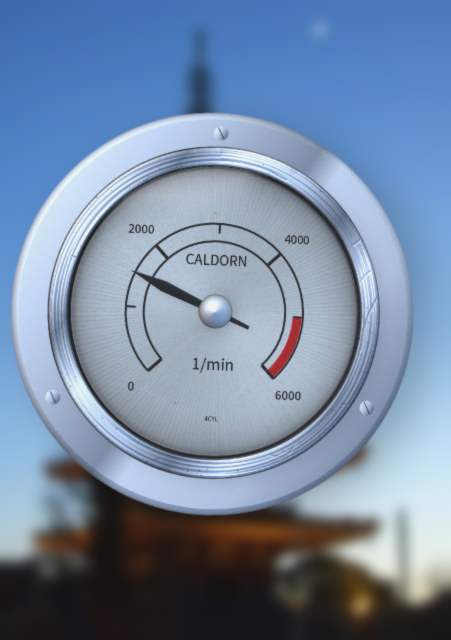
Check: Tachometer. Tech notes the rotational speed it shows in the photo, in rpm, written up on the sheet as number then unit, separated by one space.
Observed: 1500 rpm
